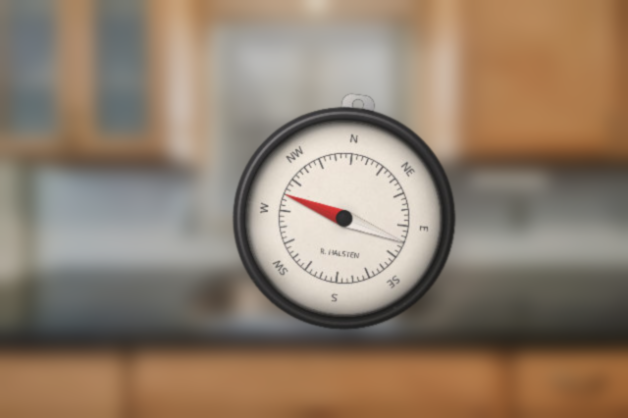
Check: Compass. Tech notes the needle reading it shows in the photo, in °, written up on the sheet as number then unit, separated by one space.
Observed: 285 °
